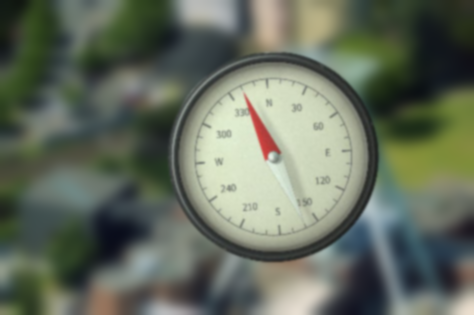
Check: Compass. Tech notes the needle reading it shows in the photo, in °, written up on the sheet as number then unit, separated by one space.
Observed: 340 °
